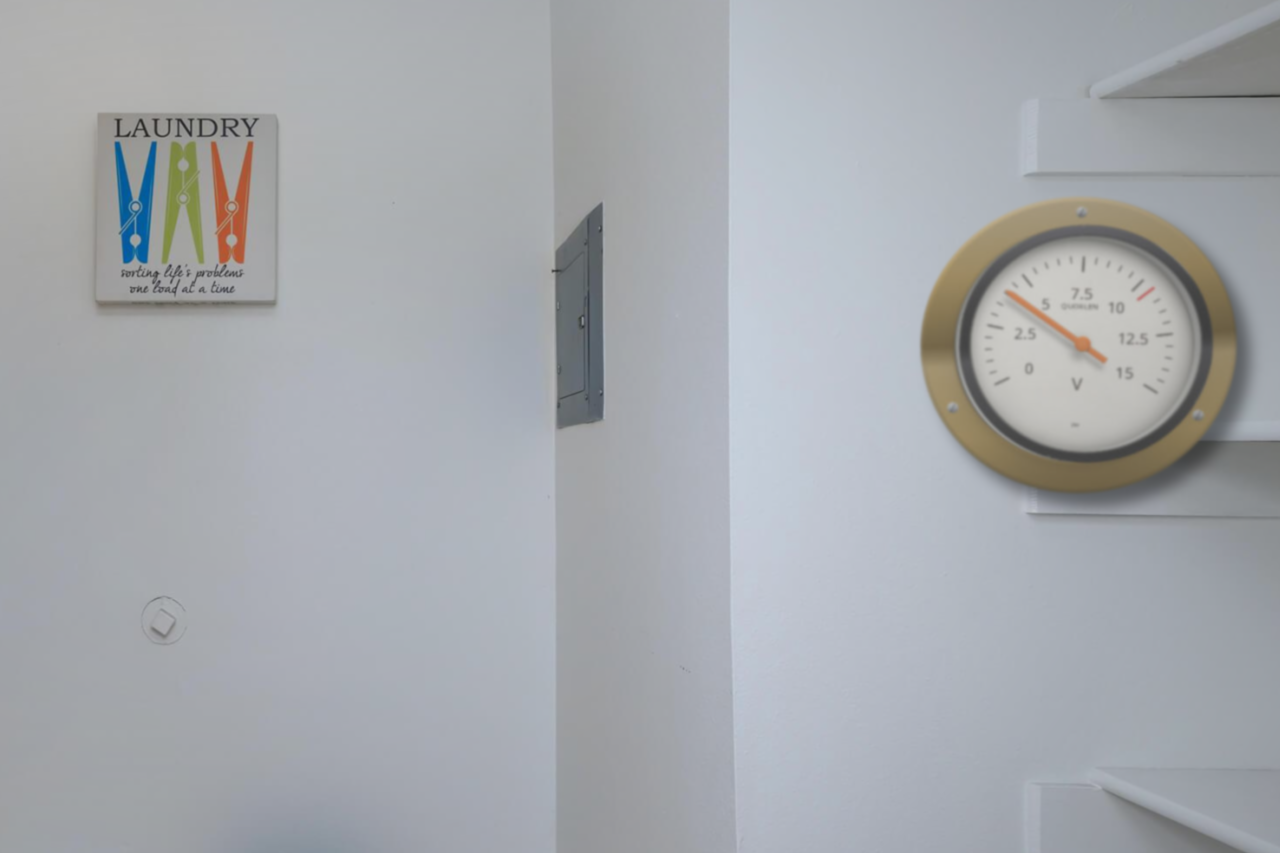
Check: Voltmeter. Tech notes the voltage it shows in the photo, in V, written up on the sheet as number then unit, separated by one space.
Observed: 4 V
